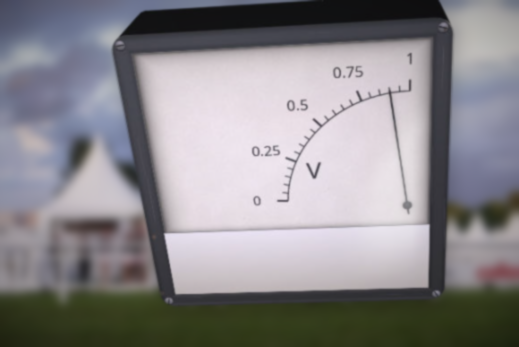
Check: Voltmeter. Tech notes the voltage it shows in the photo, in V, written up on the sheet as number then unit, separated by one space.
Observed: 0.9 V
